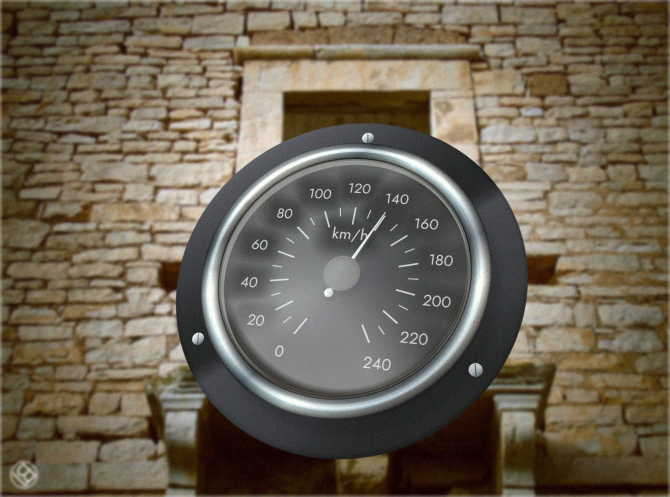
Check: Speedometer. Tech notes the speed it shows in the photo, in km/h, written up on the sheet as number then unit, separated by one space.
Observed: 140 km/h
